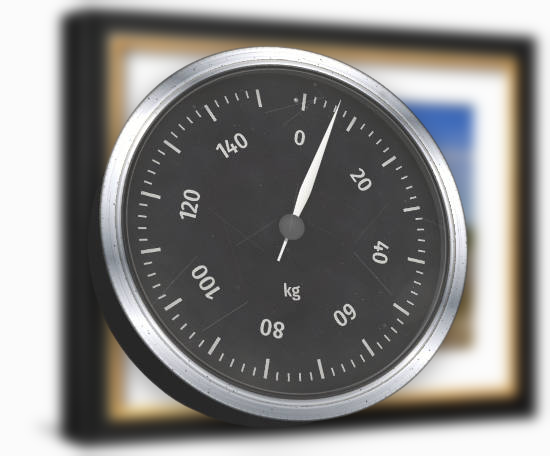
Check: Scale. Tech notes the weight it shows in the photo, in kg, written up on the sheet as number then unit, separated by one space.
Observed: 6 kg
